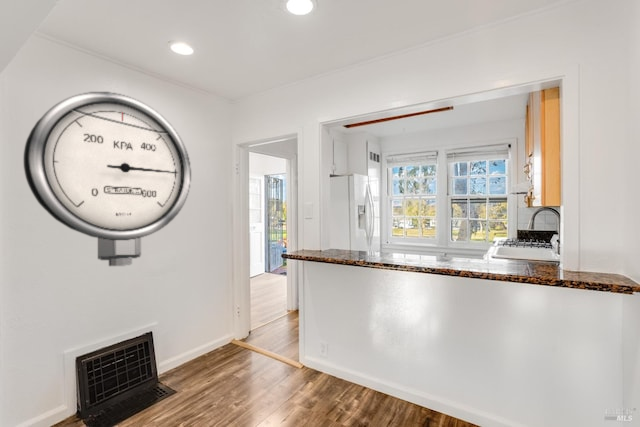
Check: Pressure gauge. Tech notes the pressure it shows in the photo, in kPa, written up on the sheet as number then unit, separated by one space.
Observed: 500 kPa
